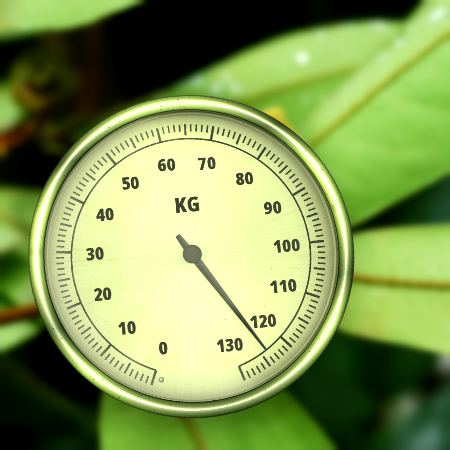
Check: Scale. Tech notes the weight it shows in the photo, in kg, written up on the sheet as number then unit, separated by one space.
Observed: 124 kg
